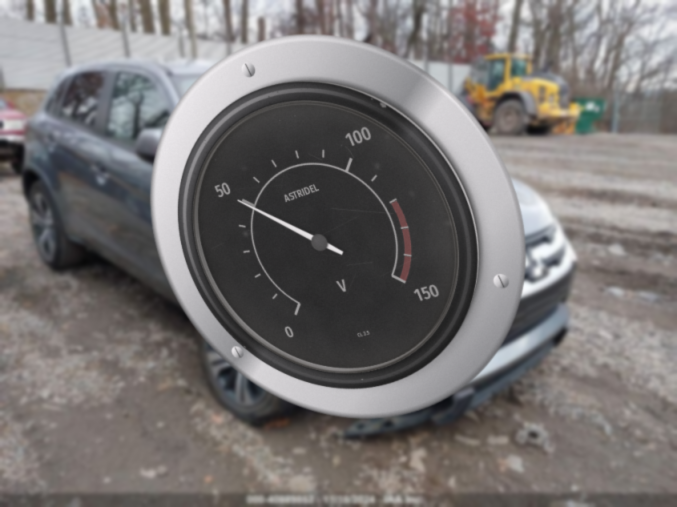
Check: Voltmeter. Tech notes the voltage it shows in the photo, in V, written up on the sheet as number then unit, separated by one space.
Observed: 50 V
